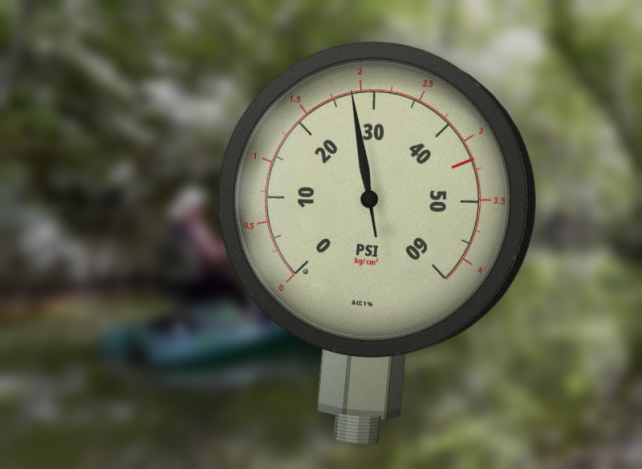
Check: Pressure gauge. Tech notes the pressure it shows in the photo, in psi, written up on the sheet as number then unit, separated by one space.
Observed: 27.5 psi
